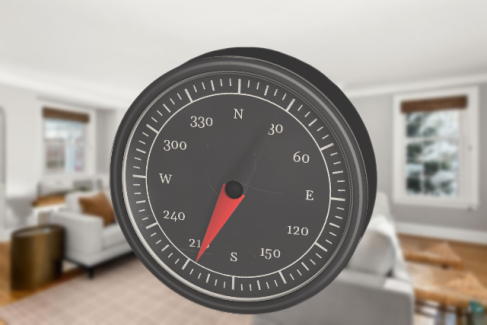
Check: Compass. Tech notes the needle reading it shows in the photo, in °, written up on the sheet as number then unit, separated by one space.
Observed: 205 °
